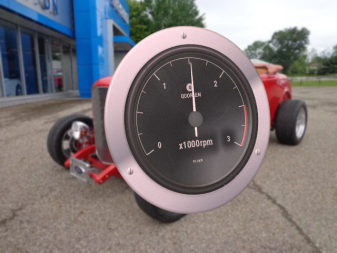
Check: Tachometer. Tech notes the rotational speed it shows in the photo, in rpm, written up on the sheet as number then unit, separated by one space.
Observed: 1500 rpm
